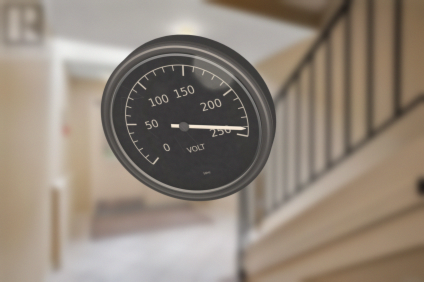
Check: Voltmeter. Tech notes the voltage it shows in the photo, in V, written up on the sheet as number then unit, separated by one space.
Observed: 240 V
